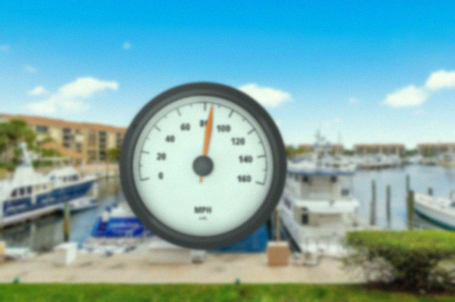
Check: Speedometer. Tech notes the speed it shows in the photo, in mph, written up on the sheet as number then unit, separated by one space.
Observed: 85 mph
